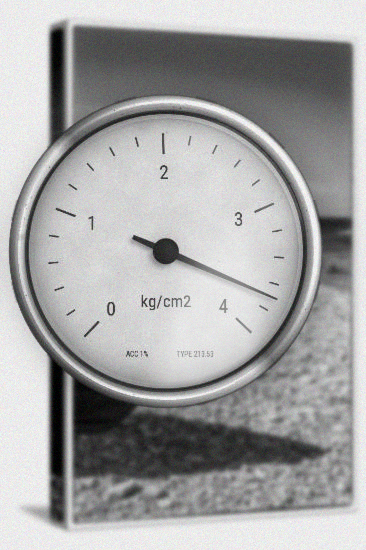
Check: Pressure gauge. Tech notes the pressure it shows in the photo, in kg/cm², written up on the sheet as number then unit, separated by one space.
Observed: 3.7 kg/cm²
